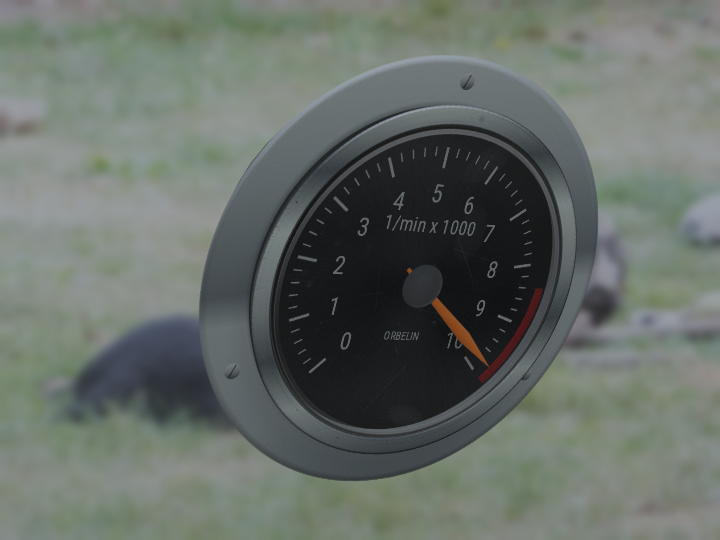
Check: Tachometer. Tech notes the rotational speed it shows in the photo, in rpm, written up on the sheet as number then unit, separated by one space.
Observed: 9800 rpm
